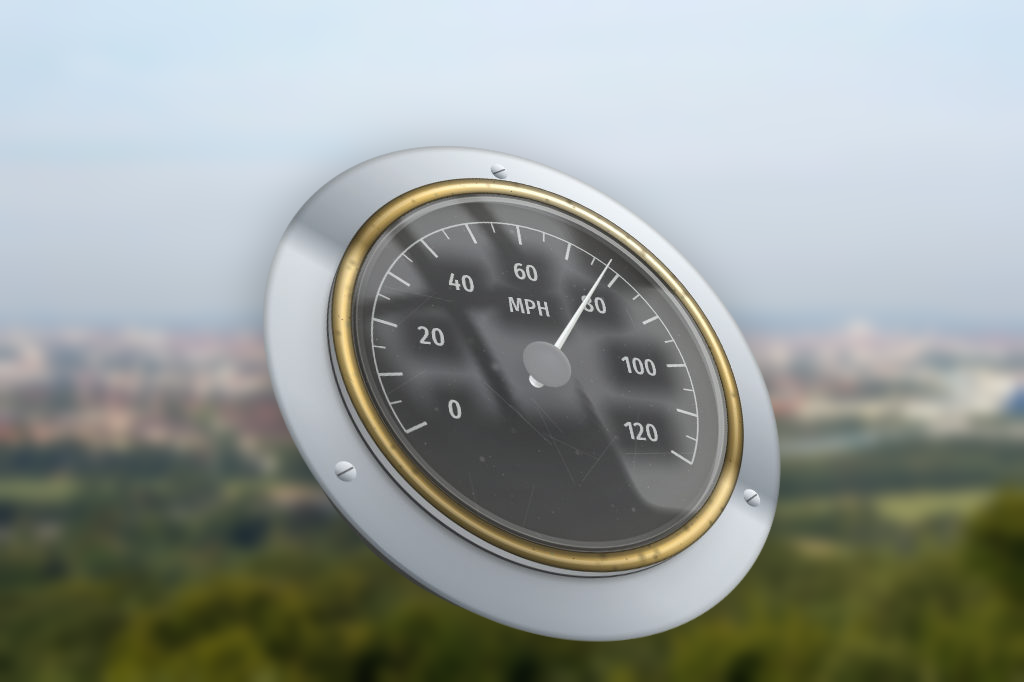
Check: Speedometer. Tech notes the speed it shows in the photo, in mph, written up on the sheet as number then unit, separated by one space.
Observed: 77.5 mph
